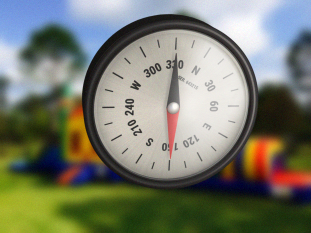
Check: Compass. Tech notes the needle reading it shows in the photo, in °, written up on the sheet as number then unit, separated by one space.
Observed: 150 °
